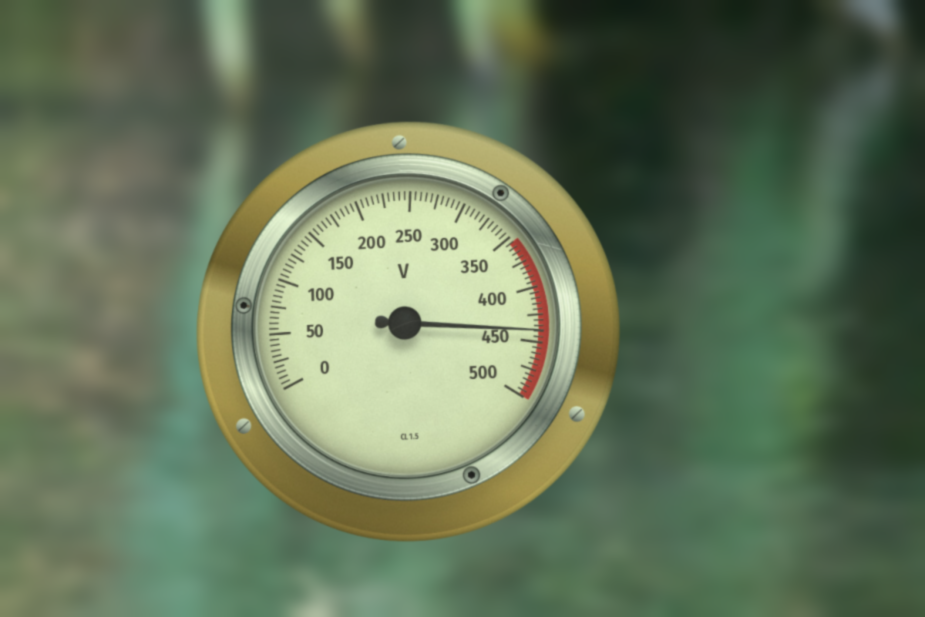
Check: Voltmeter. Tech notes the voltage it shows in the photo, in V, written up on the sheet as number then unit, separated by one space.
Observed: 440 V
